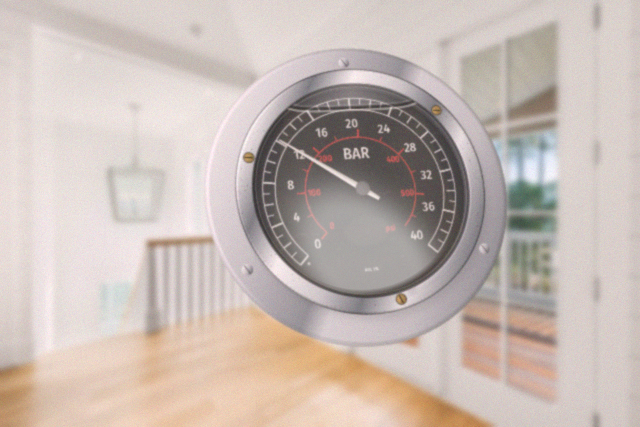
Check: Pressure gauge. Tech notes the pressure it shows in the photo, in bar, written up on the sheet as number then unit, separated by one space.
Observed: 12 bar
